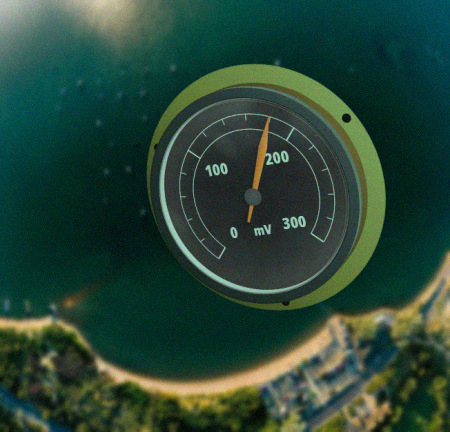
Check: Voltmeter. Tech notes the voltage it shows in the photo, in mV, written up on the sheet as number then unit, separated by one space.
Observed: 180 mV
